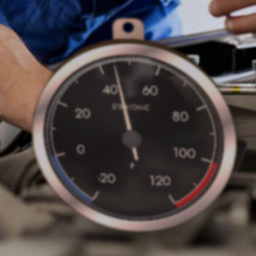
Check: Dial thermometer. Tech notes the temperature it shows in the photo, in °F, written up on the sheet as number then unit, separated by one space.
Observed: 45 °F
